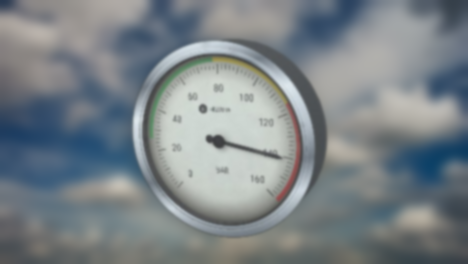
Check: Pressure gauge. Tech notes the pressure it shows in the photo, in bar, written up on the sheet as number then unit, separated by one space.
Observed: 140 bar
